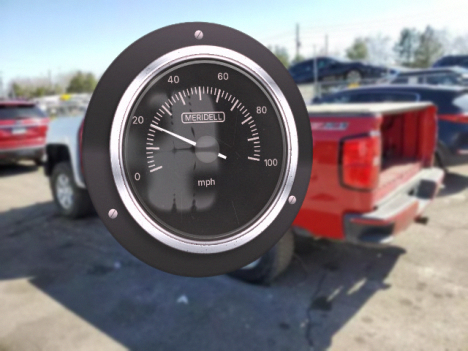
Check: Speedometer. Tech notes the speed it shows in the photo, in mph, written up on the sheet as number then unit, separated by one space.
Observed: 20 mph
